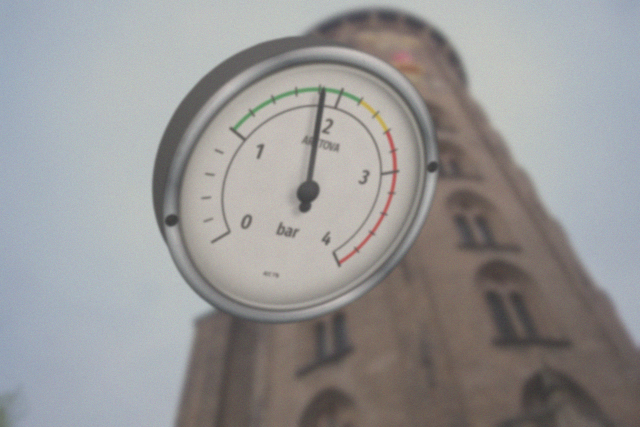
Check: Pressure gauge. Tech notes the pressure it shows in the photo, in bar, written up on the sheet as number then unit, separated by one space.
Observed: 1.8 bar
